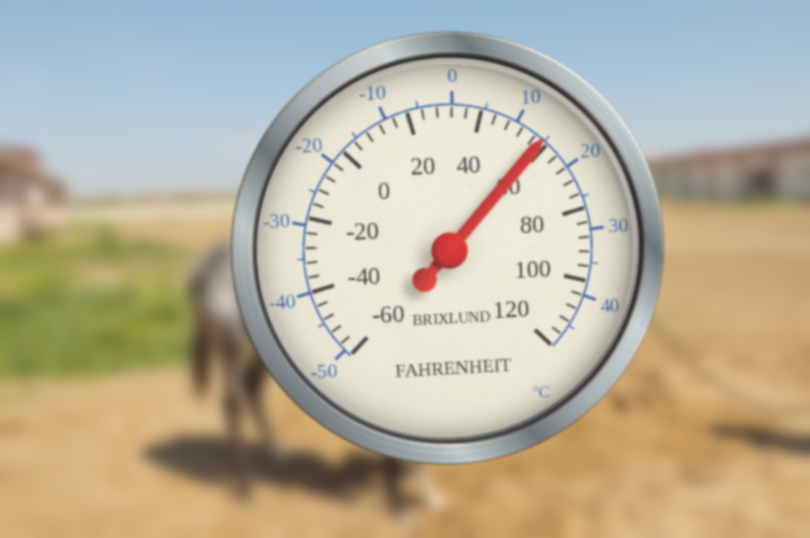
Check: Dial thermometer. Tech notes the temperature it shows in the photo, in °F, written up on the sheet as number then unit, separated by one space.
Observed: 58 °F
